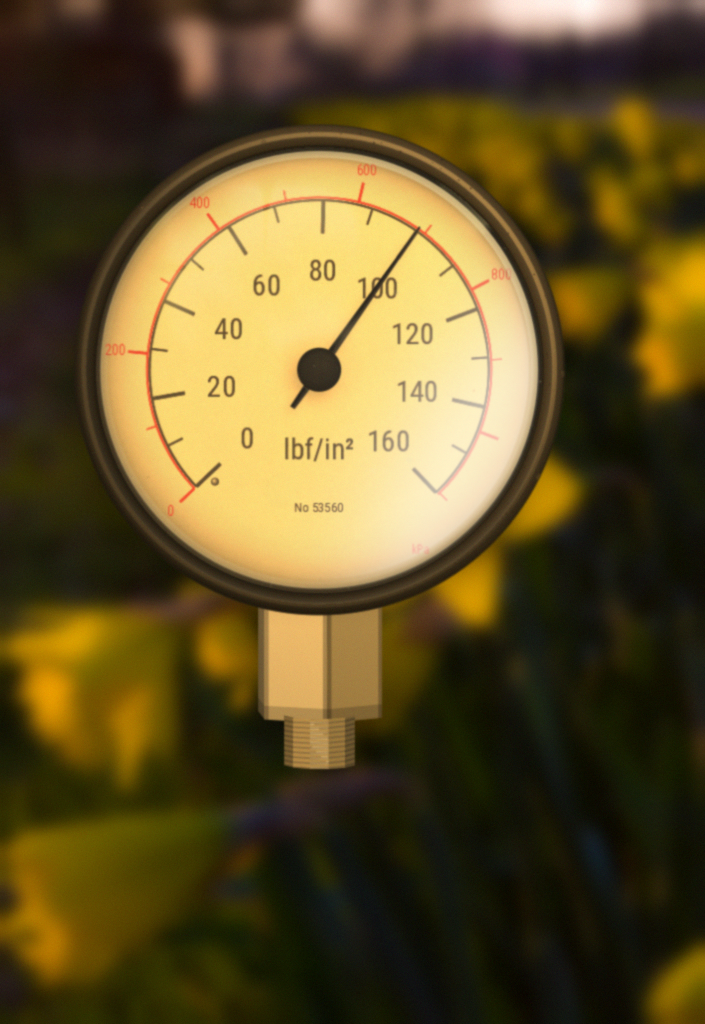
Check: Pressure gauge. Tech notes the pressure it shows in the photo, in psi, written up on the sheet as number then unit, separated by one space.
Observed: 100 psi
